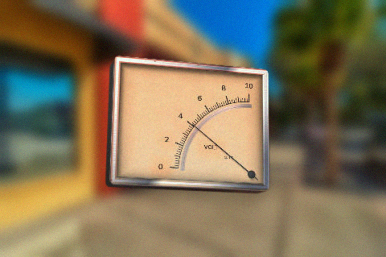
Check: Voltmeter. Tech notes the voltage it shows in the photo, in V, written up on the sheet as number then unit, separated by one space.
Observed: 4 V
